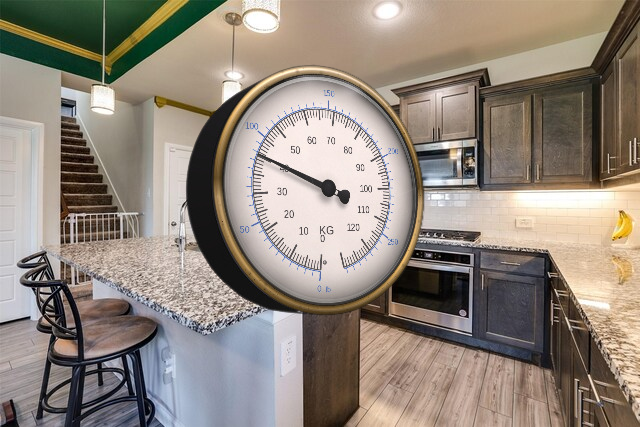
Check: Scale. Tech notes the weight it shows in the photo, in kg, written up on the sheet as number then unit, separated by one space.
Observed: 40 kg
